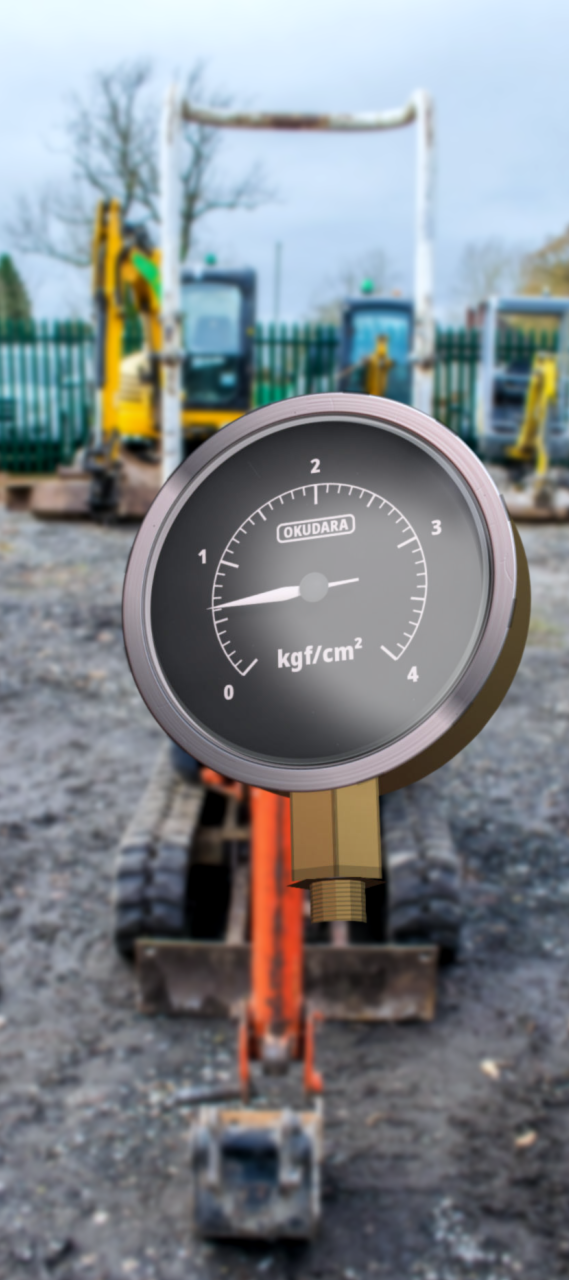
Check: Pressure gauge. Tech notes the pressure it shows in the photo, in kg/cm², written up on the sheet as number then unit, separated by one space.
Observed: 0.6 kg/cm²
